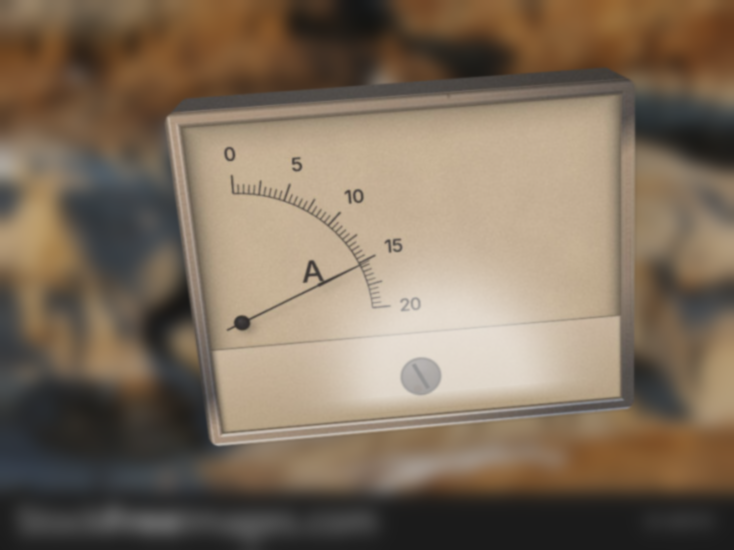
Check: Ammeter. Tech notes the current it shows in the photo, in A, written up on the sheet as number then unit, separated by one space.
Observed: 15 A
